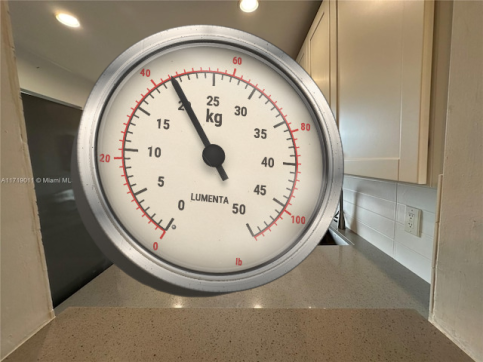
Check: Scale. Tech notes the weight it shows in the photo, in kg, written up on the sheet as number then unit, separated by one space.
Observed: 20 kg
